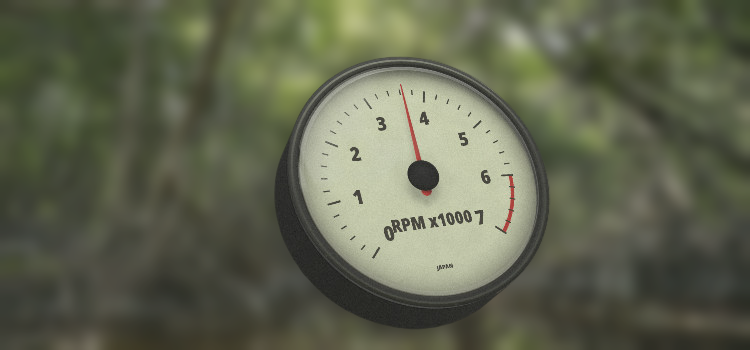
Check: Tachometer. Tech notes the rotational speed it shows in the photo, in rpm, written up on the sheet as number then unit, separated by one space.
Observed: 3600 rpm
